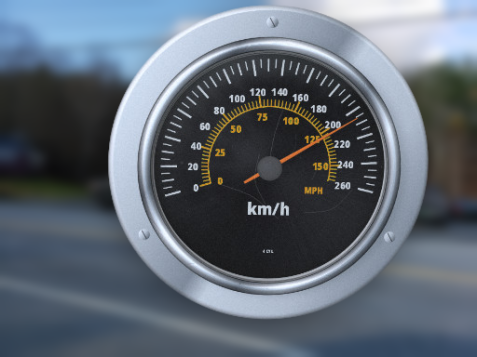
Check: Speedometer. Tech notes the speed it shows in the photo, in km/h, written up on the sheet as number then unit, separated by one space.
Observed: 205 km/h
